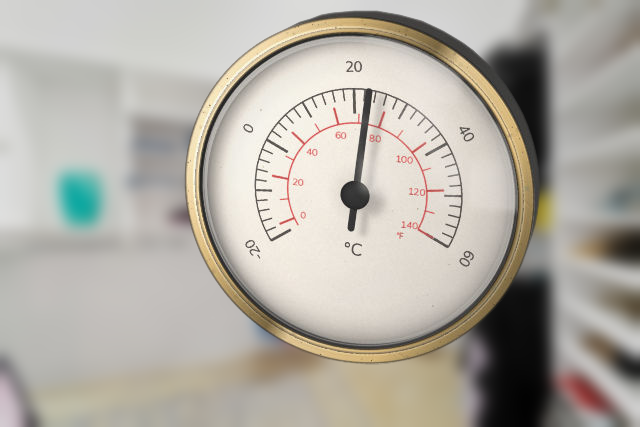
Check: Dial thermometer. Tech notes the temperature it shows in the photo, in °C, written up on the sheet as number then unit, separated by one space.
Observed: 23 °C
